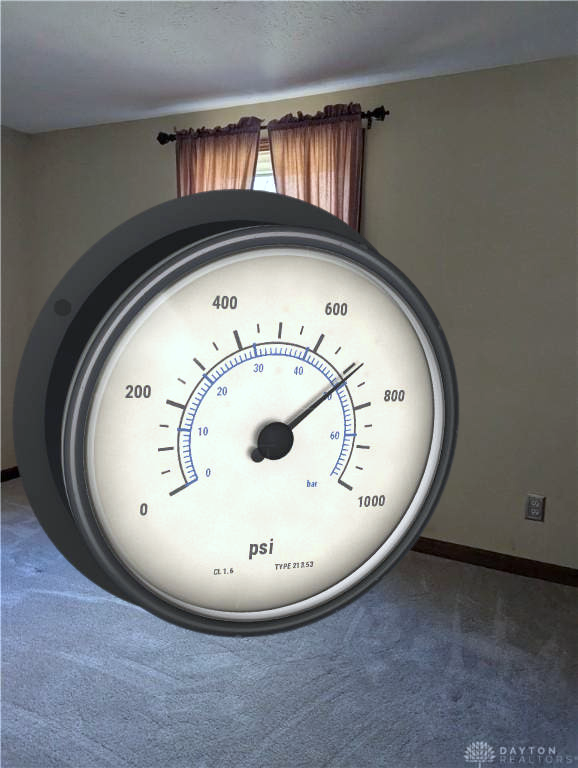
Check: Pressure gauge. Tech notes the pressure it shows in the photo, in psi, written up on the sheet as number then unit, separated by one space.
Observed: 700 psi
